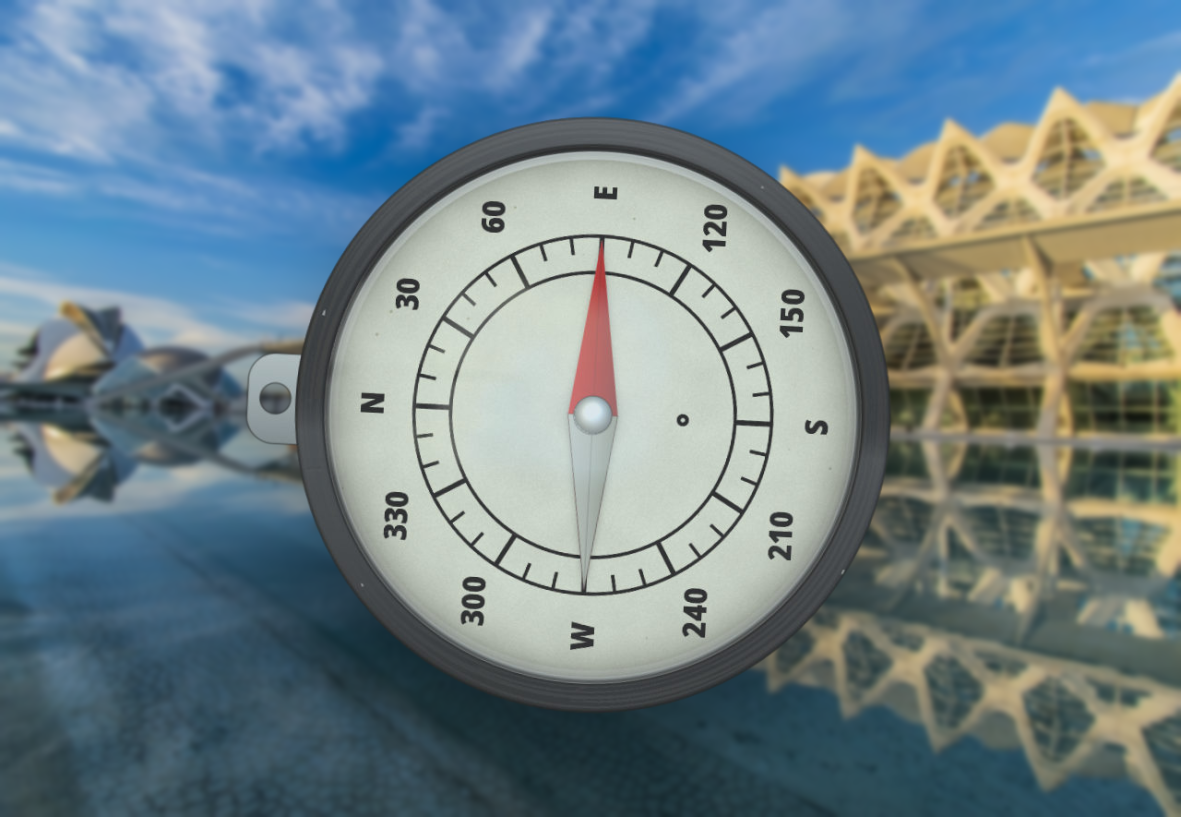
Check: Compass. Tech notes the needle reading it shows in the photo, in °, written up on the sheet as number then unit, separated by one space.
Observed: 90 °
